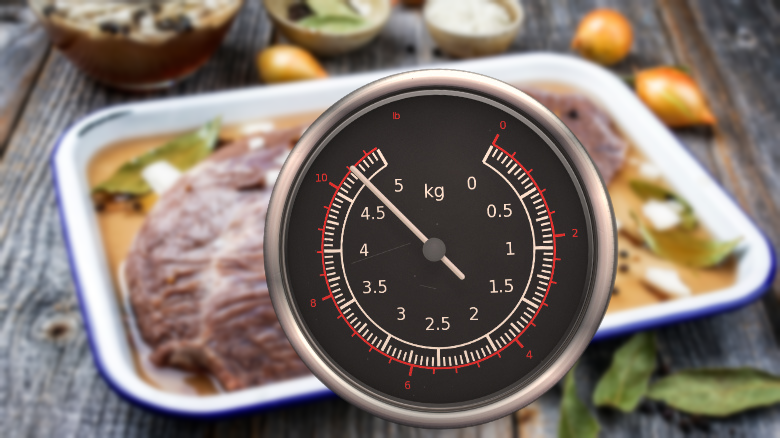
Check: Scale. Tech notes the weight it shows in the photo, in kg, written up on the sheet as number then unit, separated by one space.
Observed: 4.75 kg
